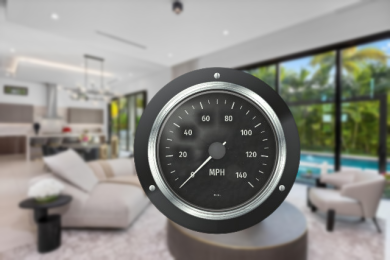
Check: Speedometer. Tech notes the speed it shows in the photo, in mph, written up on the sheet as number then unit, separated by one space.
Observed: 0 mph
